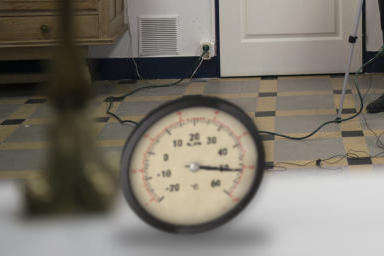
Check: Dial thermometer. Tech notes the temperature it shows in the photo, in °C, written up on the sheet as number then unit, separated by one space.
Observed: 50 °C
